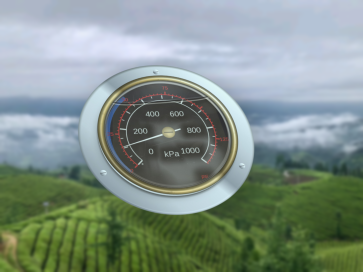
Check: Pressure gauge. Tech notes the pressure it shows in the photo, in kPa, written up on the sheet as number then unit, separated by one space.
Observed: 100 kPa
